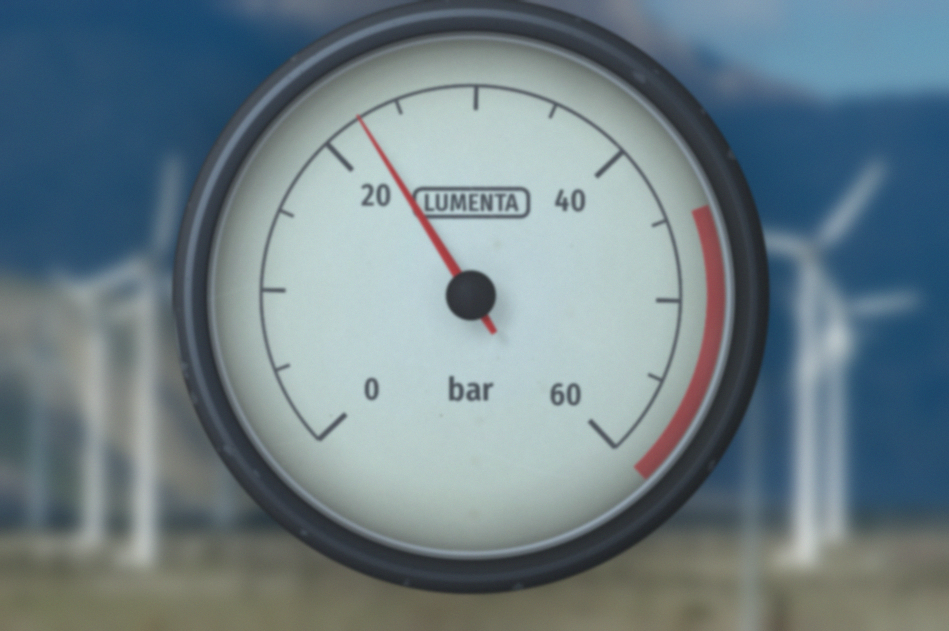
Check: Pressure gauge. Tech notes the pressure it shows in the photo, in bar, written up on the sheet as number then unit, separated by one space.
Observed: 22.5 bar
